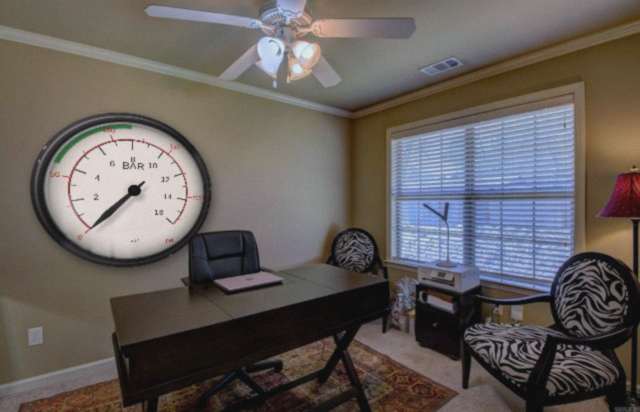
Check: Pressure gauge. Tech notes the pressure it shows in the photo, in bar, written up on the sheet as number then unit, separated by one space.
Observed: 0 bar
